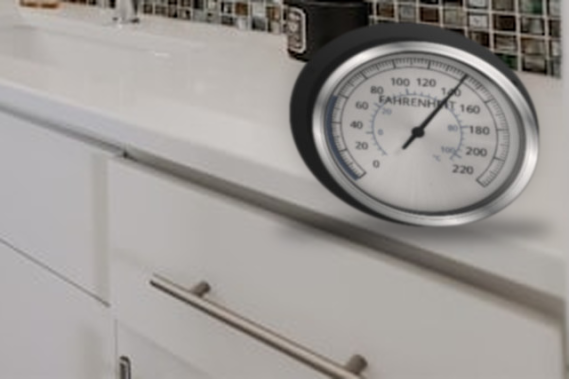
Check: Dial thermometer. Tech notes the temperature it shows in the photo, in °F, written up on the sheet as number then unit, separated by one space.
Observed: 140 °F
